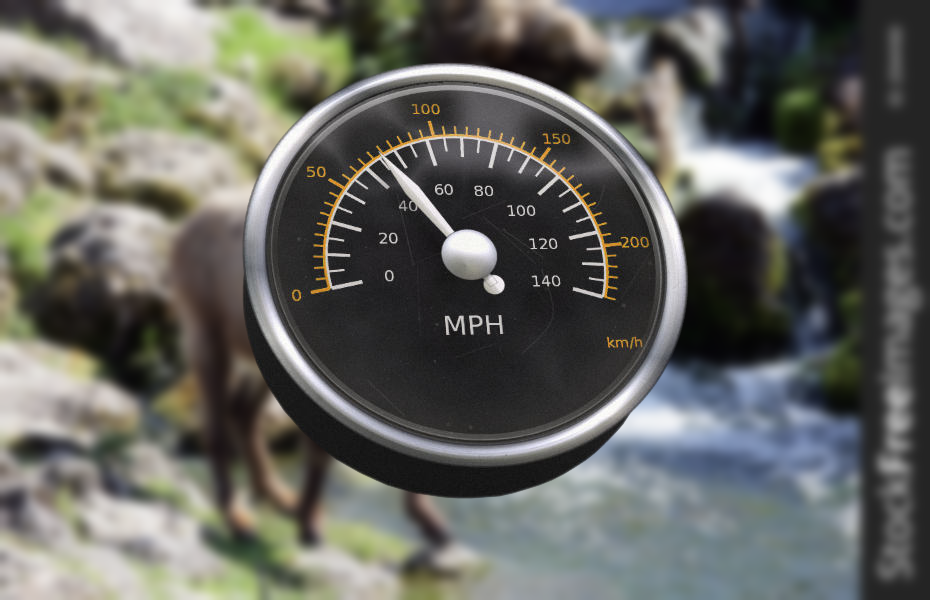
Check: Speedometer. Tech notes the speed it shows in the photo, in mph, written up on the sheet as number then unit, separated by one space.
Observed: 45 mph
